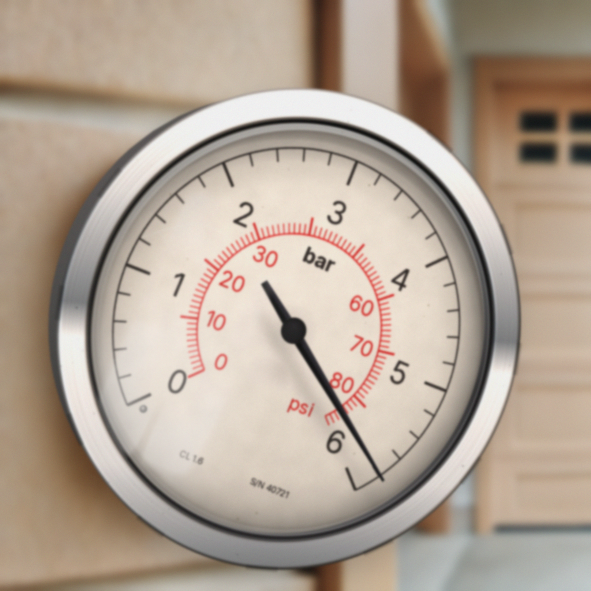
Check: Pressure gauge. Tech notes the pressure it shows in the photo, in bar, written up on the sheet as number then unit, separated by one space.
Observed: 5.8 bar
